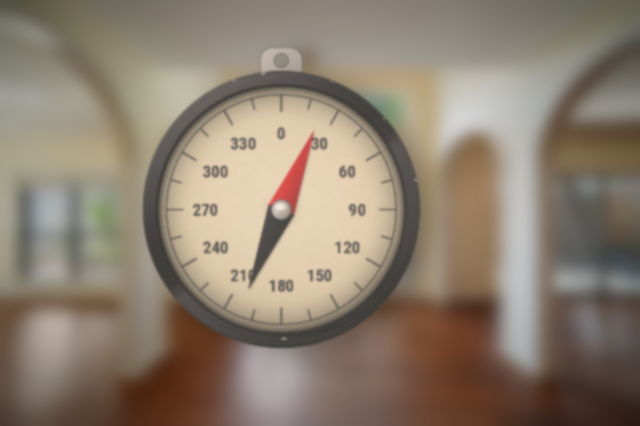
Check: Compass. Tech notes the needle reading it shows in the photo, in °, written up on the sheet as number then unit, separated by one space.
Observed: 22.5 °
